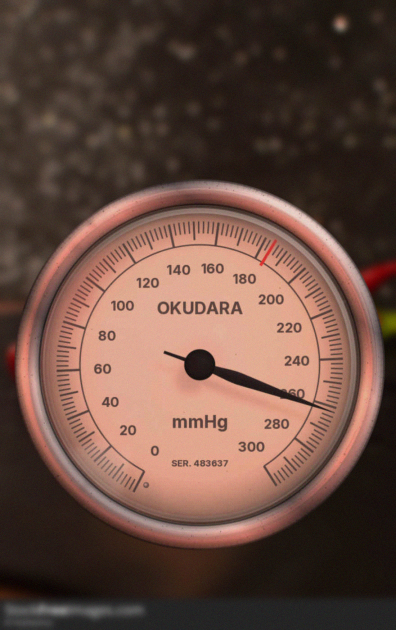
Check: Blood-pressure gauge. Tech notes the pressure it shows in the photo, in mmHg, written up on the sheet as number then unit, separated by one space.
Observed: 262 mmHg
